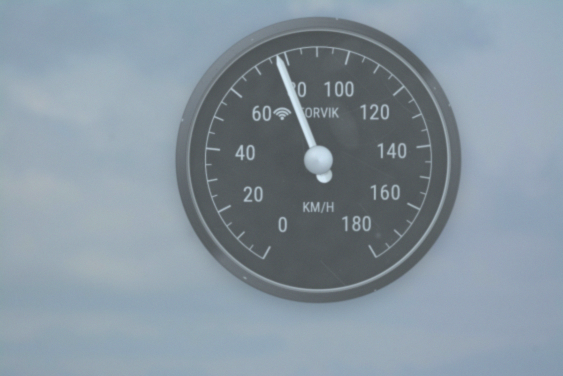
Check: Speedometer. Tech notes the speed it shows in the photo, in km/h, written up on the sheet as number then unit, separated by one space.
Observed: 77.5 km/h
